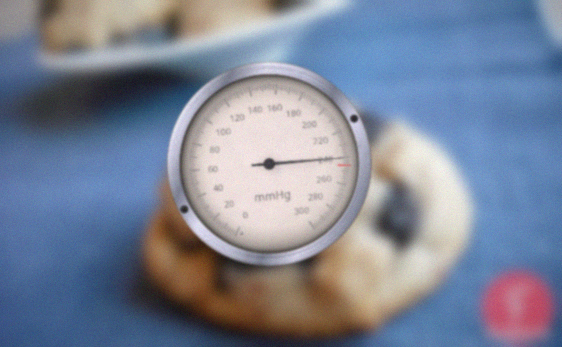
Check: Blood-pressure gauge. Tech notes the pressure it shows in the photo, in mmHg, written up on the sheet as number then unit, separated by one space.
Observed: 240 mmHg
